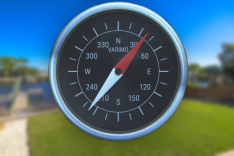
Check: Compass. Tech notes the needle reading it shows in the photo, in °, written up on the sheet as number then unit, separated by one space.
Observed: 37.5 °
